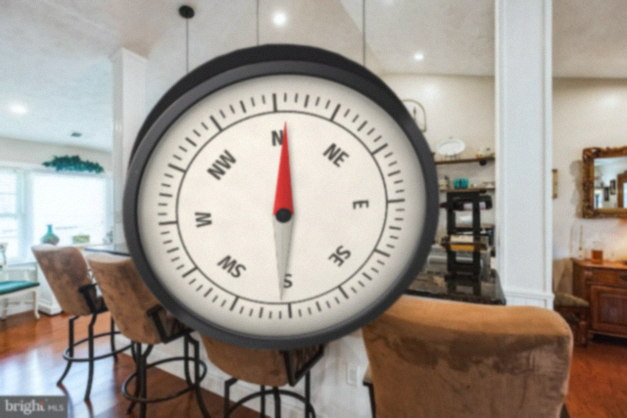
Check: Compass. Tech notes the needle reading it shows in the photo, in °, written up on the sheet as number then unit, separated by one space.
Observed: 5 °
